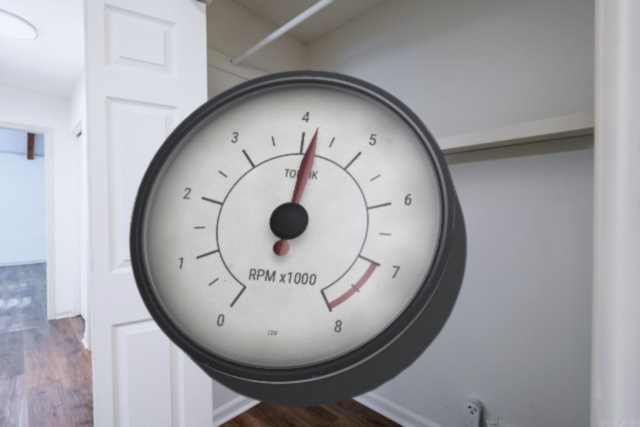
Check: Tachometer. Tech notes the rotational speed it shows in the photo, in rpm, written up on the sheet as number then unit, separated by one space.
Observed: 4250 rpm
